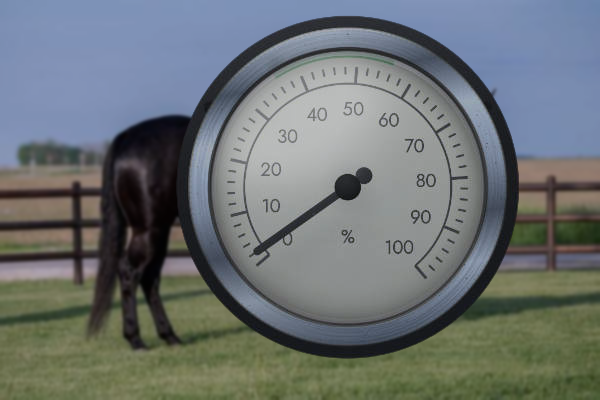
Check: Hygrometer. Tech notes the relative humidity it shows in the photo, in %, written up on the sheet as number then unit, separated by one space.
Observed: 2 %
